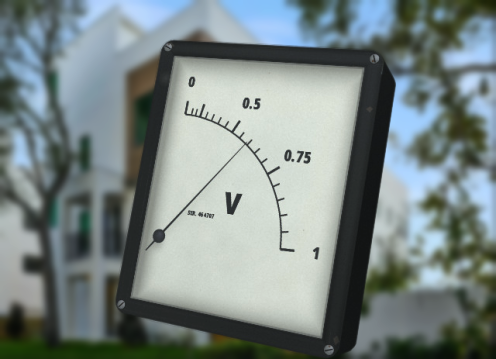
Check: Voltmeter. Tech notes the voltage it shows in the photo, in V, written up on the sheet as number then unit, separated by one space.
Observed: 0.6 V
